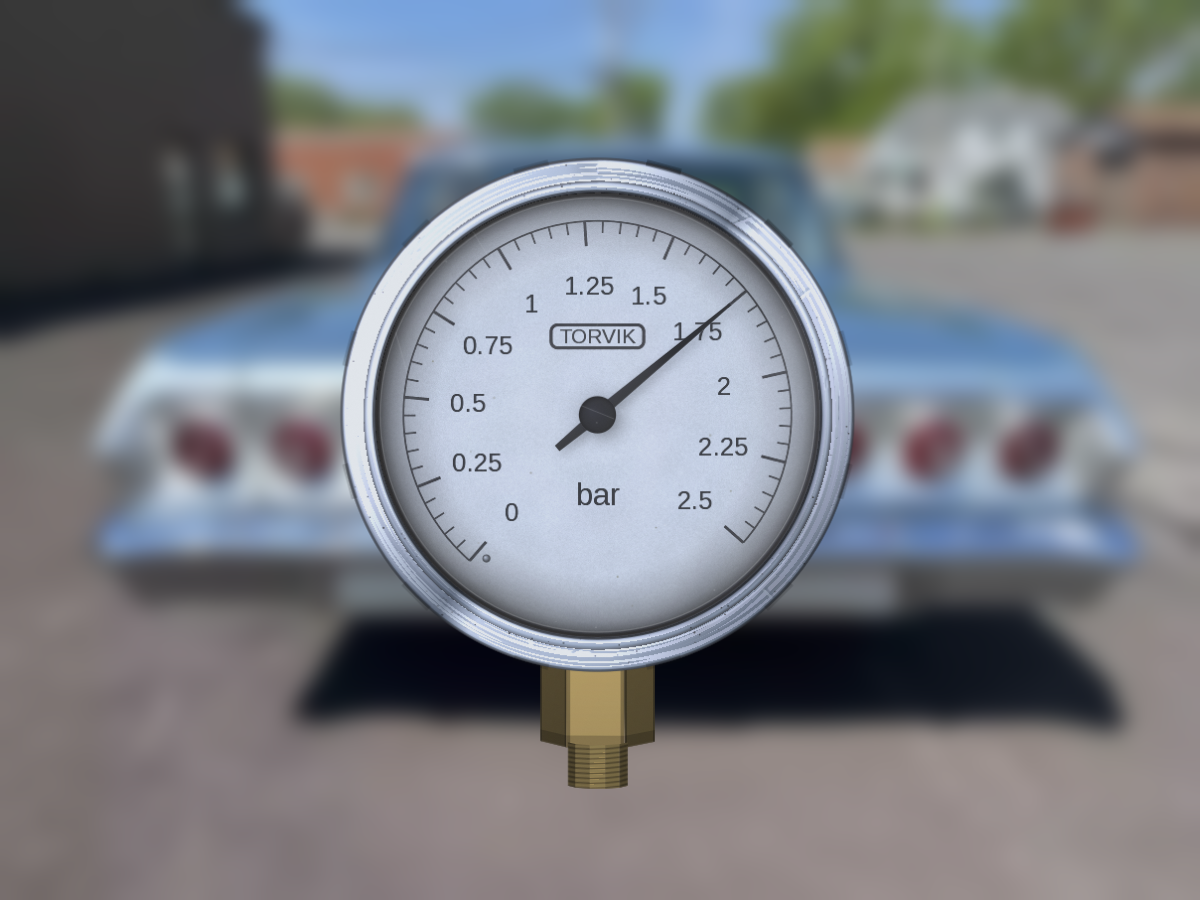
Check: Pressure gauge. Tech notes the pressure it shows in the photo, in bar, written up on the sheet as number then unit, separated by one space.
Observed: 1.75 bar
